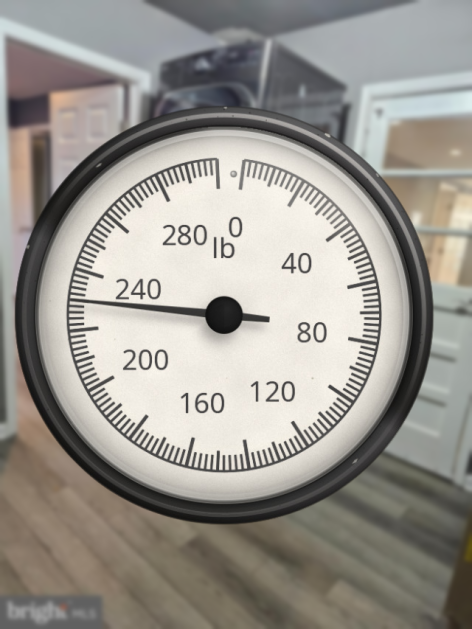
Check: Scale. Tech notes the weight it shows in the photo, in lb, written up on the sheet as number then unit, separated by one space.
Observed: 230 lb
